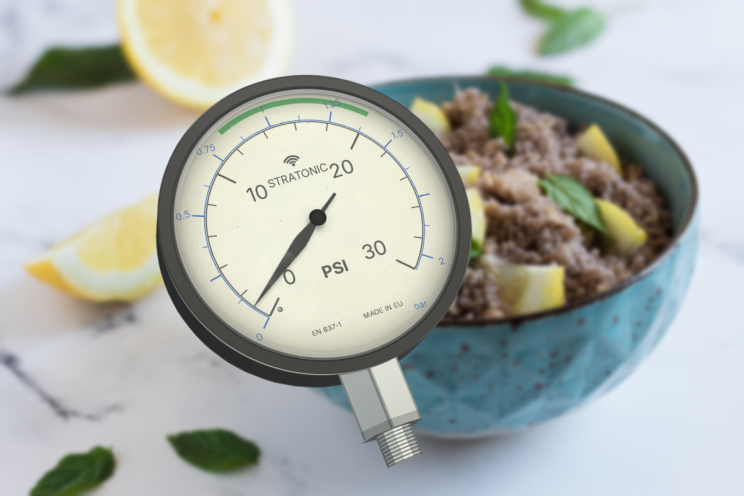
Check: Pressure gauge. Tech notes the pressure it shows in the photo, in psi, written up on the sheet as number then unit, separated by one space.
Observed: 1 psi
